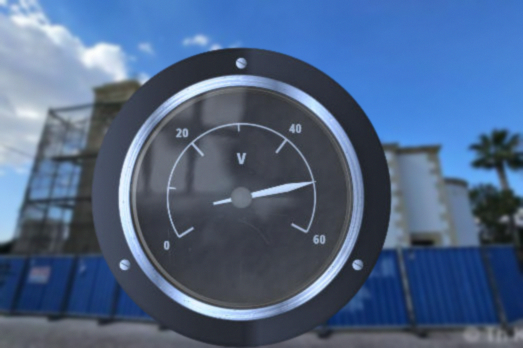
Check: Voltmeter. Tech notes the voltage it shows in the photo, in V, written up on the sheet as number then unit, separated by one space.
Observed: 50 V
